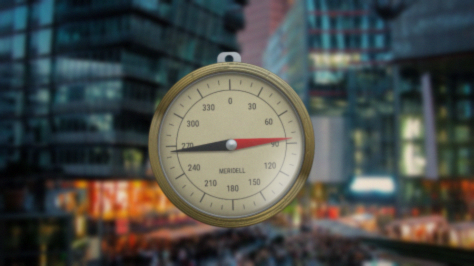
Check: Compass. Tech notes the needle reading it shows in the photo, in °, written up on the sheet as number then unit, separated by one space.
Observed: 85 °
